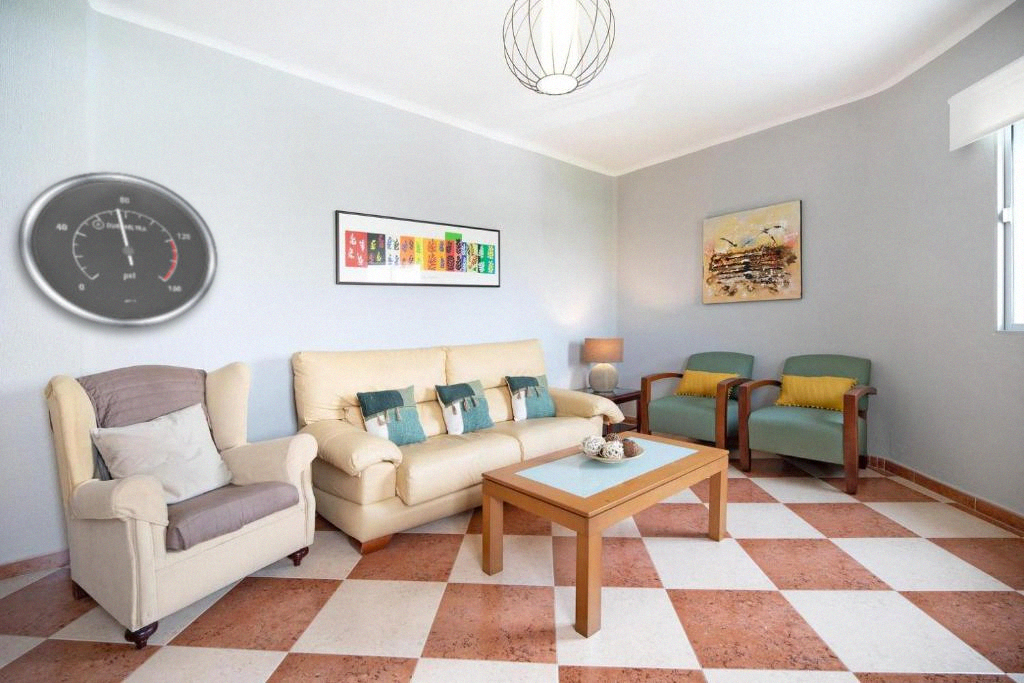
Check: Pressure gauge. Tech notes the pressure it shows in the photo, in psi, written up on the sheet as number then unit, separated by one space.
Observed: 75 psi
